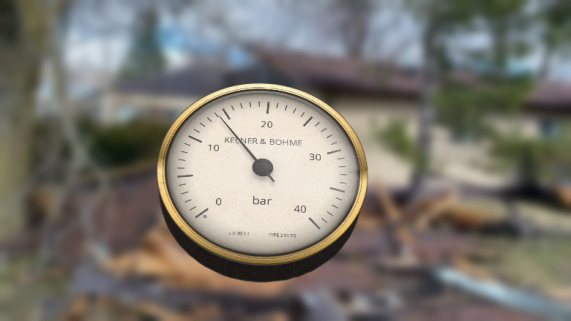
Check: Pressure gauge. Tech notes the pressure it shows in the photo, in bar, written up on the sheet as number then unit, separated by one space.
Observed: 14 bar
